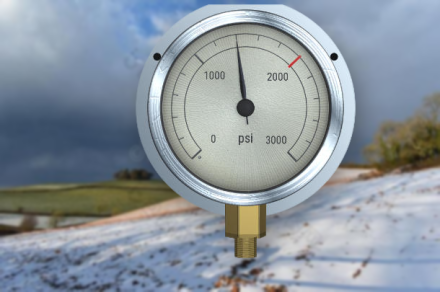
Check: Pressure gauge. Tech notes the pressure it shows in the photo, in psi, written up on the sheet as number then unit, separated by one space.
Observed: 1400 psi
